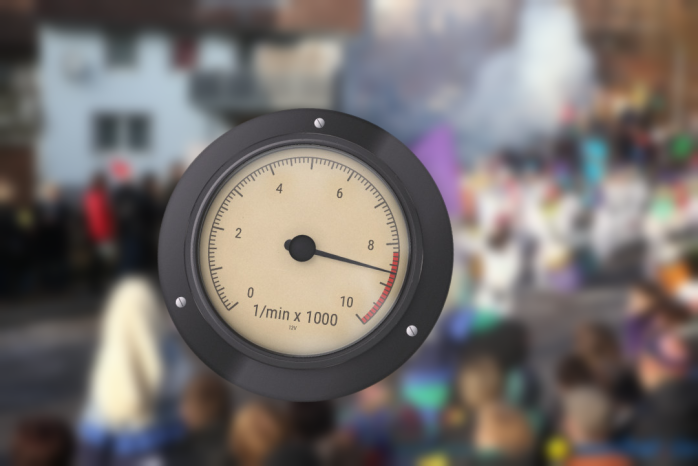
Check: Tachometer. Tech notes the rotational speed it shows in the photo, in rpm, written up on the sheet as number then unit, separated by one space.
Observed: 8700 rpm
